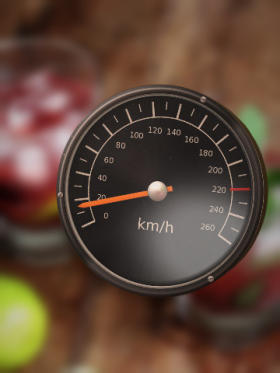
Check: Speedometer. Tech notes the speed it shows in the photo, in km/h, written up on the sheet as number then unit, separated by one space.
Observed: 15 km/h
